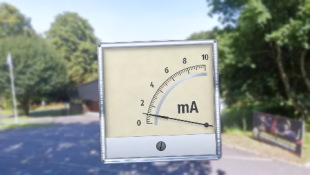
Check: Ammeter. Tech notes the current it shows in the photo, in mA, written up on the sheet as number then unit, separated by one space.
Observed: 1 mA
